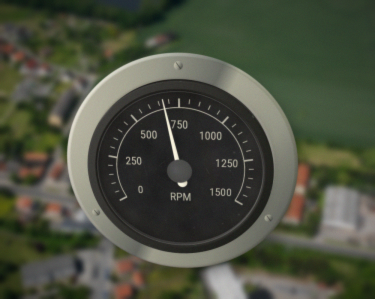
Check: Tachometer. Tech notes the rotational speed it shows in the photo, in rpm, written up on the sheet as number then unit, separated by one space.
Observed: 675 rpm
